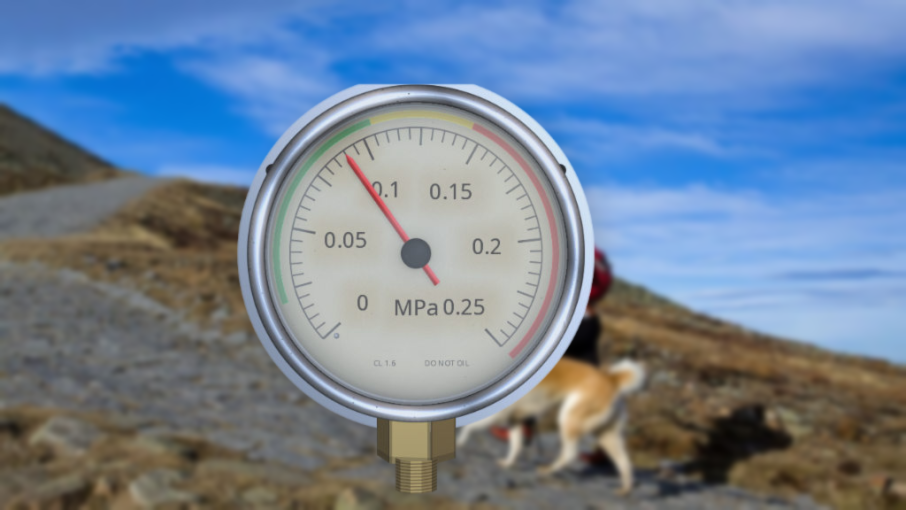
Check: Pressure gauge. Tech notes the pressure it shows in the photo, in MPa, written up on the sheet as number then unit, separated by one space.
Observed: 0.09 MPa
